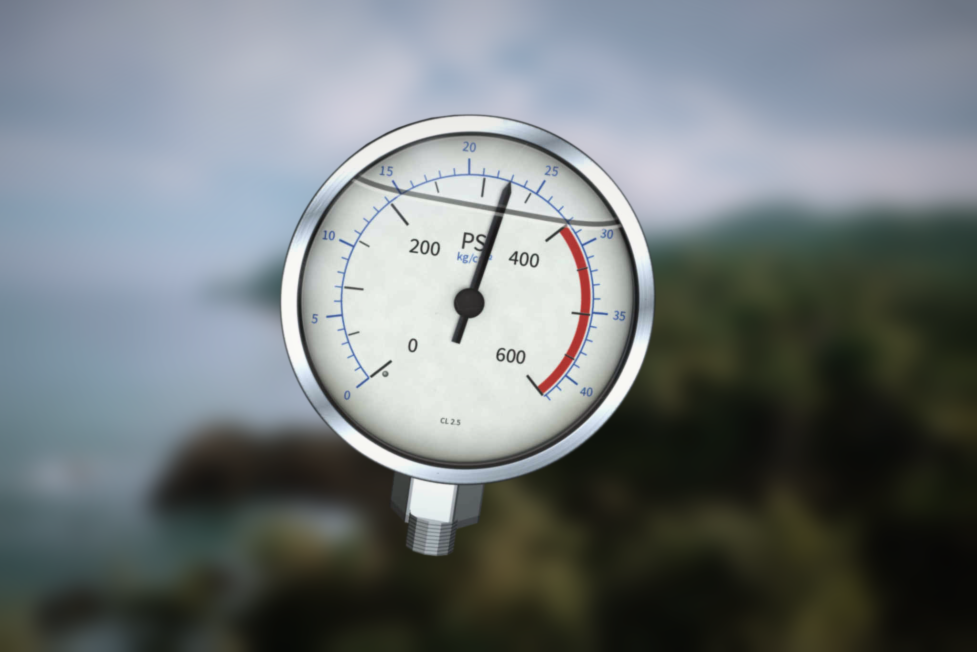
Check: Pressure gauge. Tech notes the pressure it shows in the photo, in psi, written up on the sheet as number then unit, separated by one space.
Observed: 325 psi
